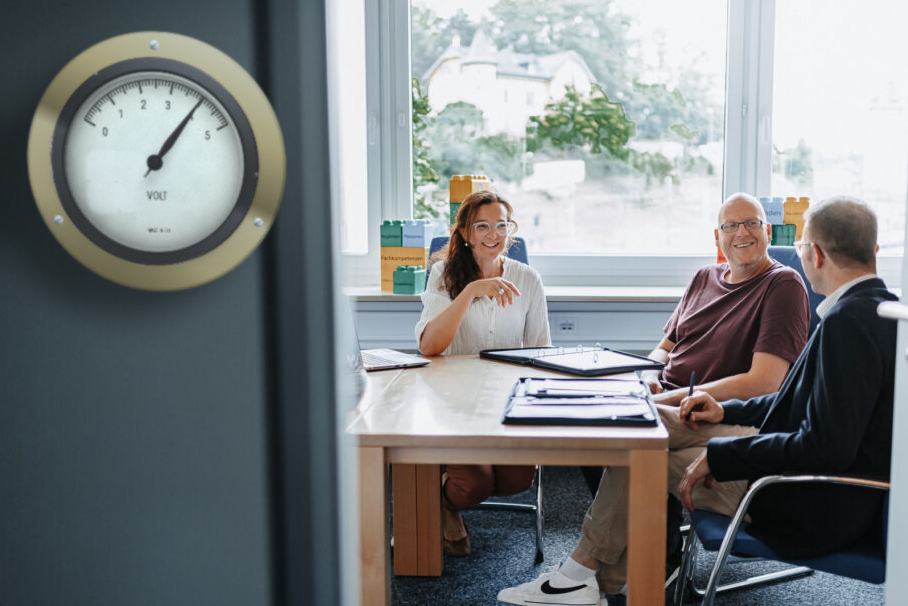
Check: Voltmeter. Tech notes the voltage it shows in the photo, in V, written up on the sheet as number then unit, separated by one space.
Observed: 4 V
